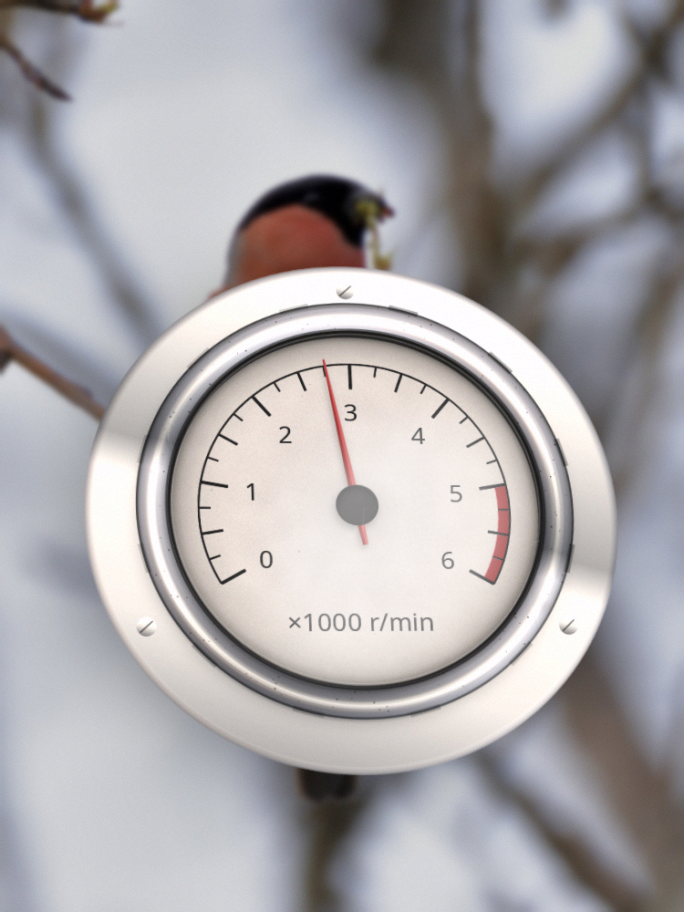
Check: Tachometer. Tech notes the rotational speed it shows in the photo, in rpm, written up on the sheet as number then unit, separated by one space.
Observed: 2750 rpm
